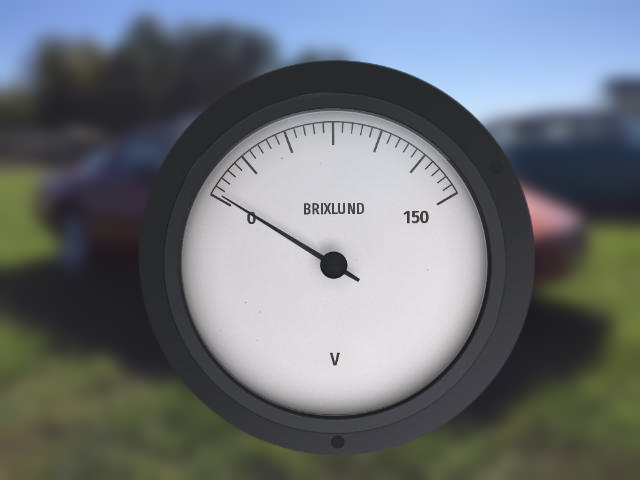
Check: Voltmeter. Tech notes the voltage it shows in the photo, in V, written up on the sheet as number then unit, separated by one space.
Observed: 2.5 V
